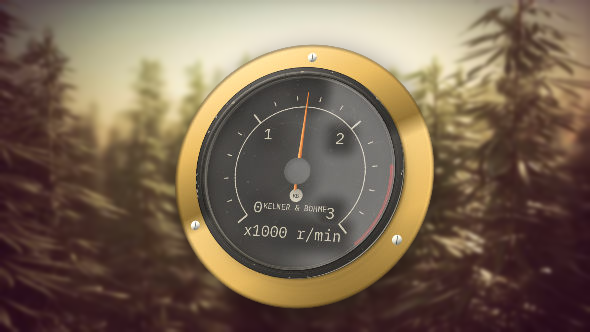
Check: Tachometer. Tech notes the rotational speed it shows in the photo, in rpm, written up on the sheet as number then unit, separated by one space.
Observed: 1500 rpm
